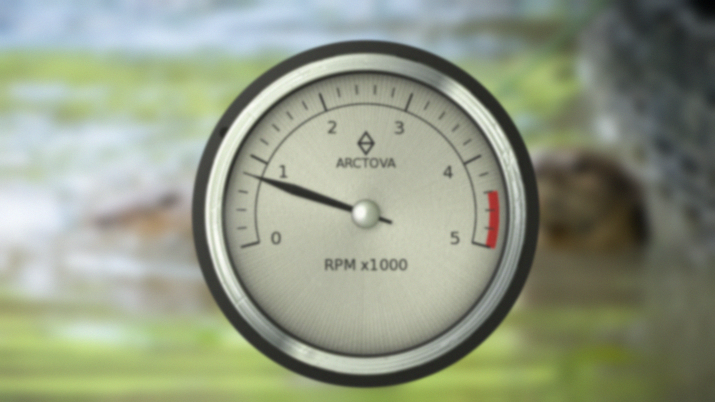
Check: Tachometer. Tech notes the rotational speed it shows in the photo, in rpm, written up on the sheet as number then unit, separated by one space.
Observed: 800 rpm
